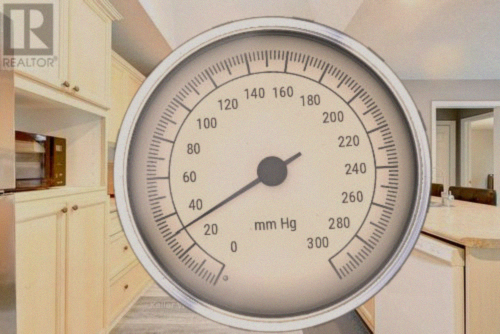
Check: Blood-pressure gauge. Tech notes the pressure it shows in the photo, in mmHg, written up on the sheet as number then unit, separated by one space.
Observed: 30 mmHg
